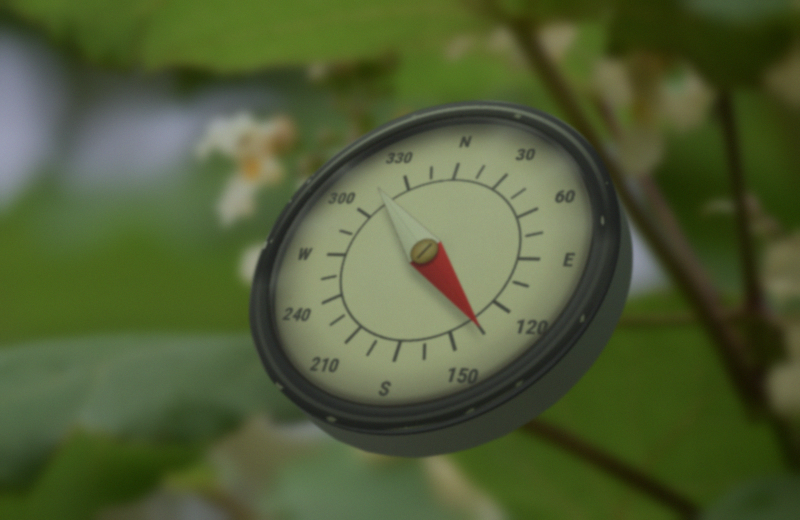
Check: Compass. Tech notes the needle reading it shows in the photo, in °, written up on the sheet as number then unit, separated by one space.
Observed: 135 °
